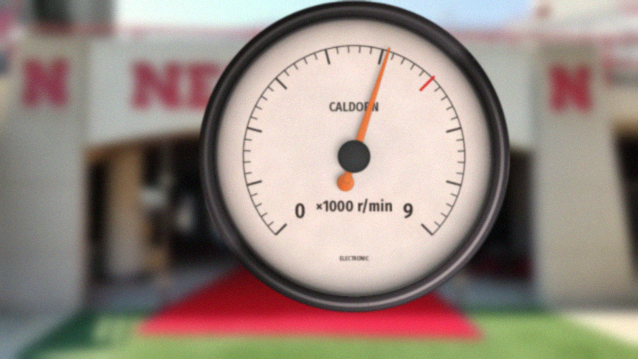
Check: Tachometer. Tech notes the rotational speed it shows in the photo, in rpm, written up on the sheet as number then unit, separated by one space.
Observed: 5100 rpm
